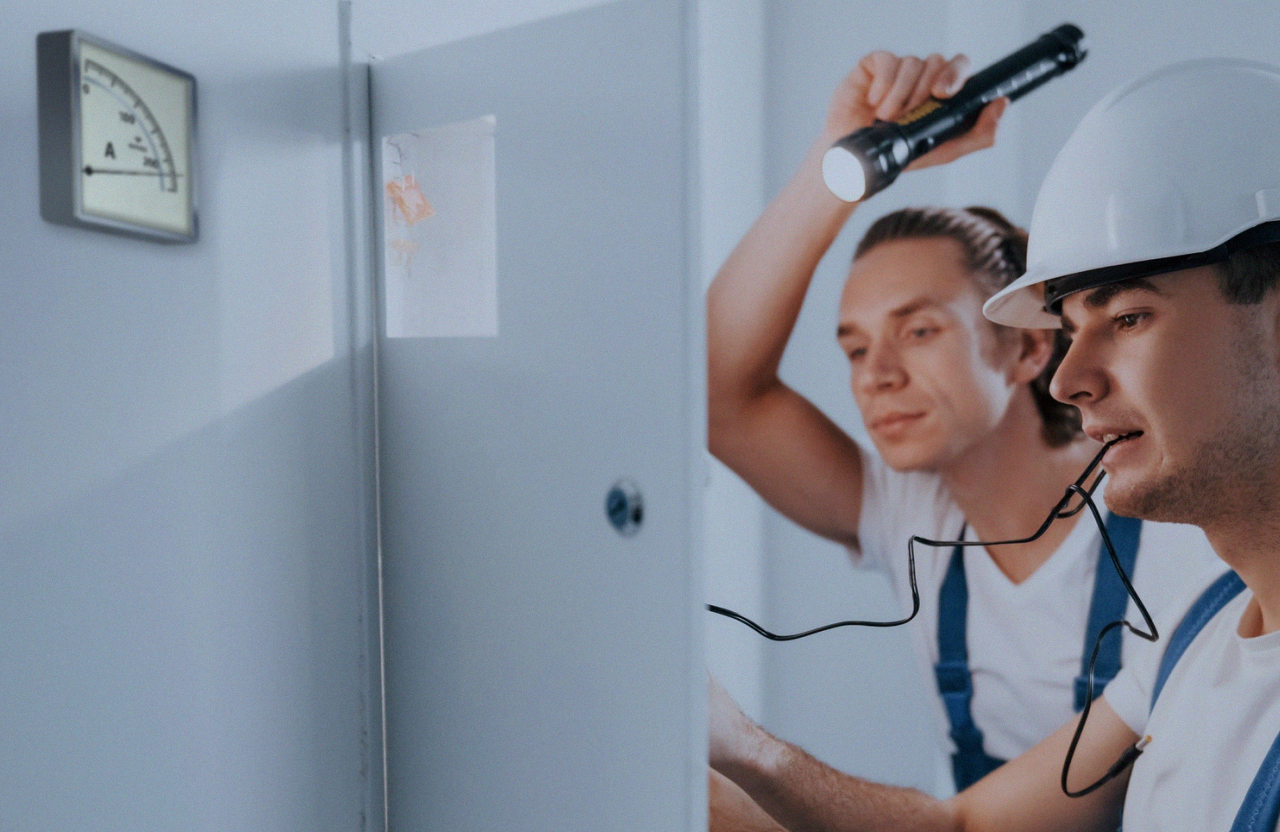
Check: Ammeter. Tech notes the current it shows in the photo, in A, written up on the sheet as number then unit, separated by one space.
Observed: 225 A
